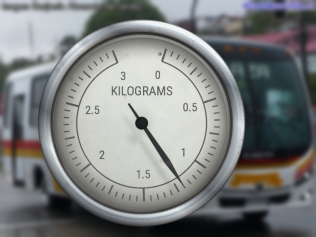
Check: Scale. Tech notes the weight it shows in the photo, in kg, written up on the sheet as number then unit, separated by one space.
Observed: 1.2 kg
